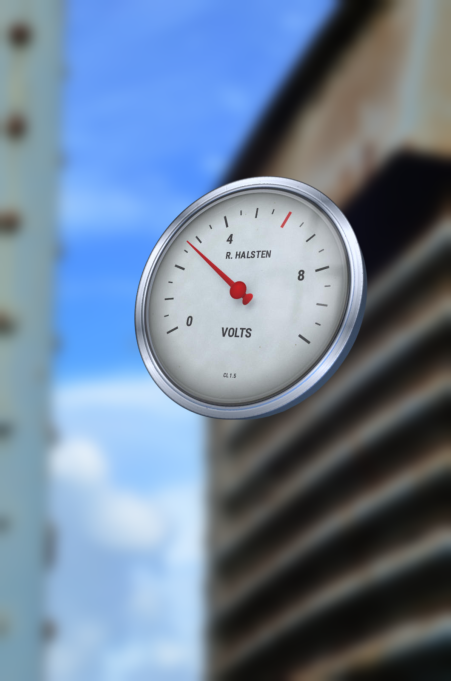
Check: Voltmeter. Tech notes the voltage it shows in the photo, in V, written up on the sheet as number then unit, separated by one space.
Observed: 2.75 V
